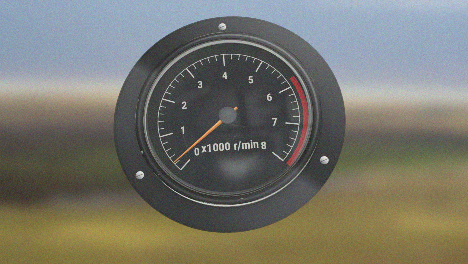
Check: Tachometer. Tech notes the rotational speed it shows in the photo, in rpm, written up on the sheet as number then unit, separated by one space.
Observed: 200 rpm
